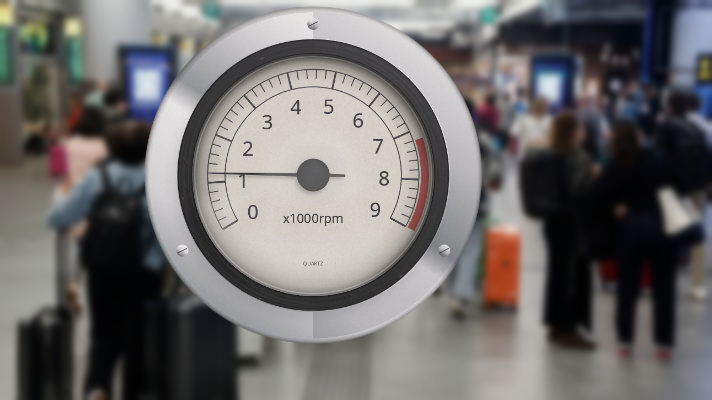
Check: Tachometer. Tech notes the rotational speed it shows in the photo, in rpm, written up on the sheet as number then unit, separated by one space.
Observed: 1200 rpm
